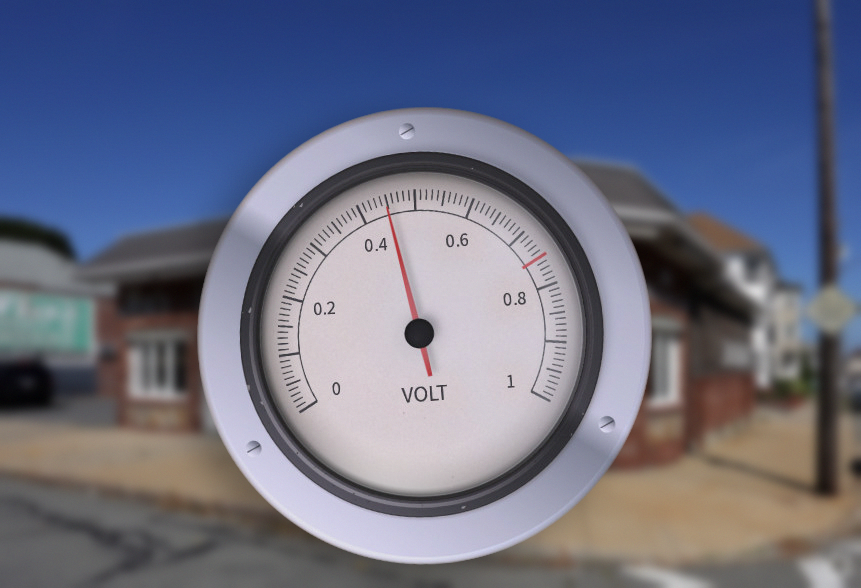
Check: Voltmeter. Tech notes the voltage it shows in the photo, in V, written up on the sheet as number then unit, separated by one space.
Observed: 0.45 V
